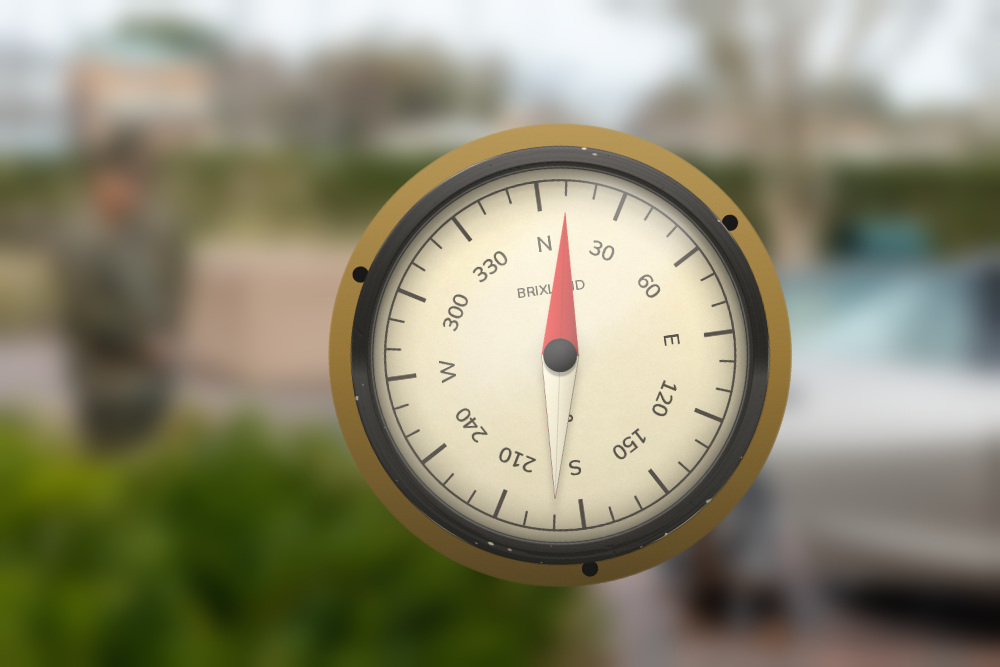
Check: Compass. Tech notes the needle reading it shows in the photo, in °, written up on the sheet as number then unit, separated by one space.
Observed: 10 °
